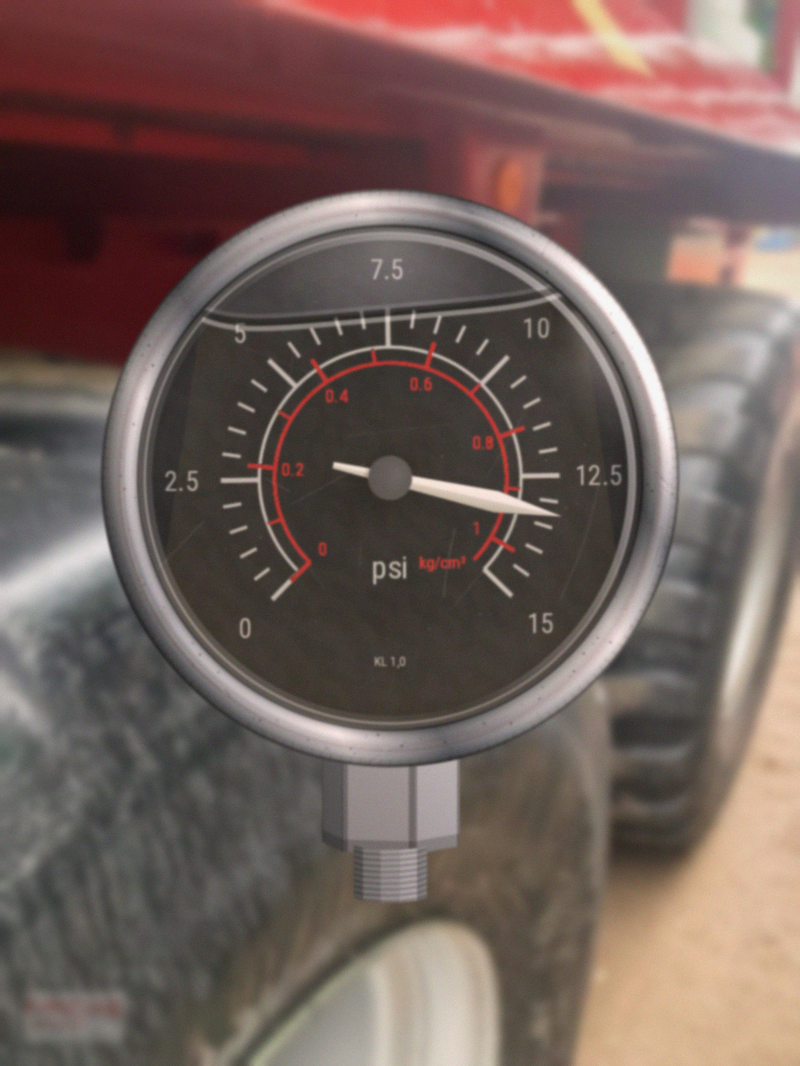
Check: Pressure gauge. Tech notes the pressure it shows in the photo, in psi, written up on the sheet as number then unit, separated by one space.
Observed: 13.25 psi
